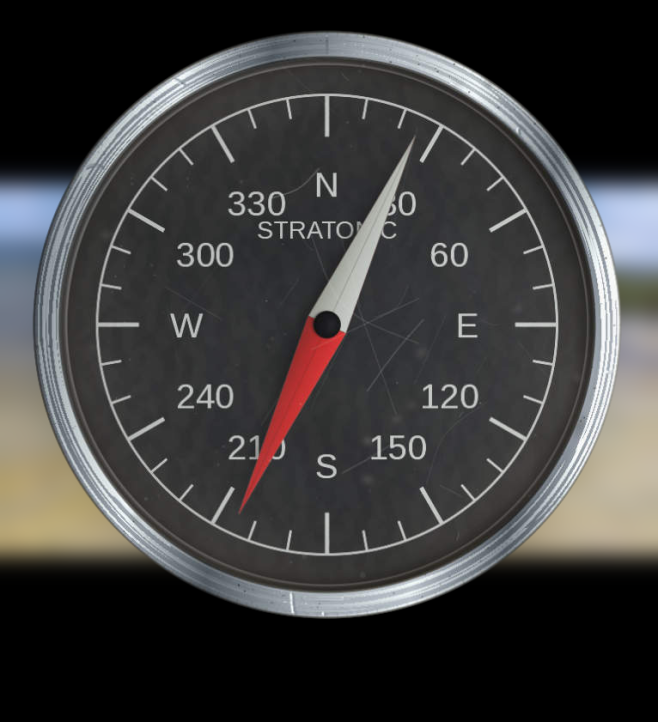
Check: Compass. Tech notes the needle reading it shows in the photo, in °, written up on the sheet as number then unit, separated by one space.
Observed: 205 °
